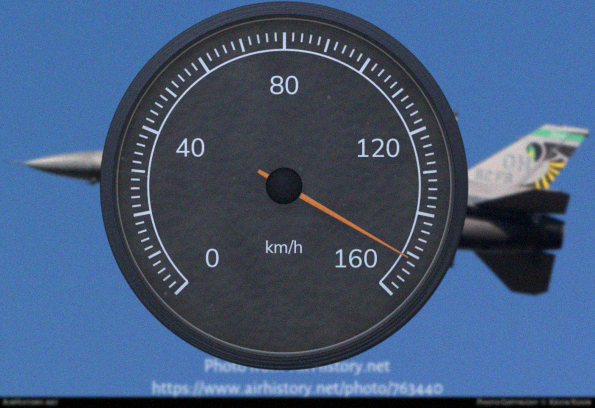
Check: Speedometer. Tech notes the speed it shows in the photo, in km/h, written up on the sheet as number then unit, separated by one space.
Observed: 151 km/h
